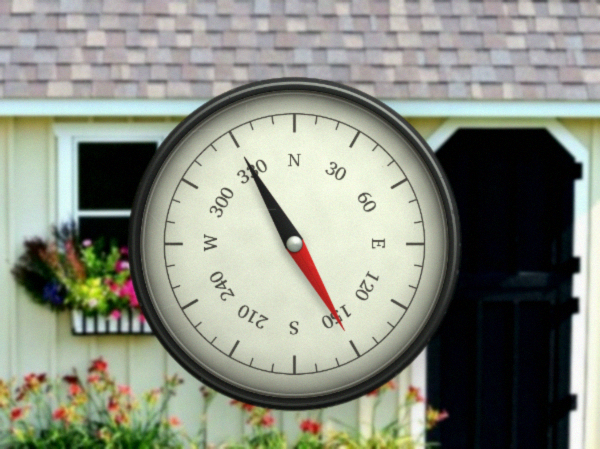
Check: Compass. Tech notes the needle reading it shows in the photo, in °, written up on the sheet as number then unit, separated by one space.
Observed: 150 °
